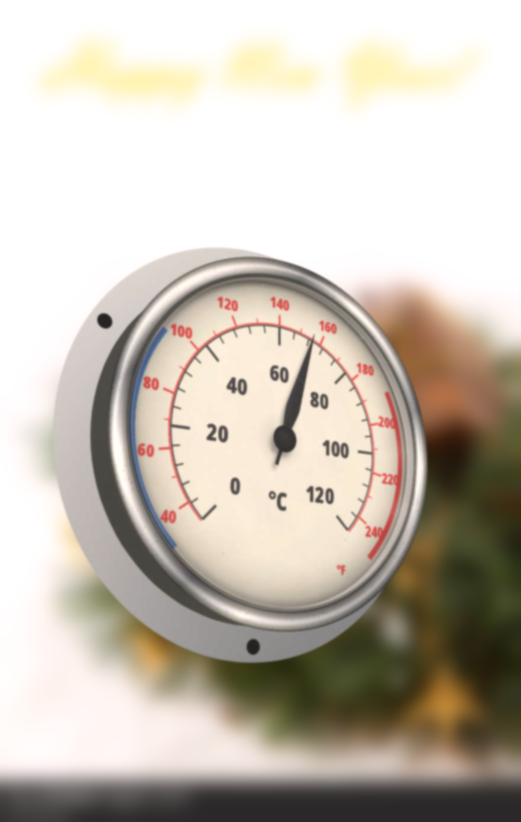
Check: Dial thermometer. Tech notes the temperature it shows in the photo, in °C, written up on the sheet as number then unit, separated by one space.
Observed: 68 °C
